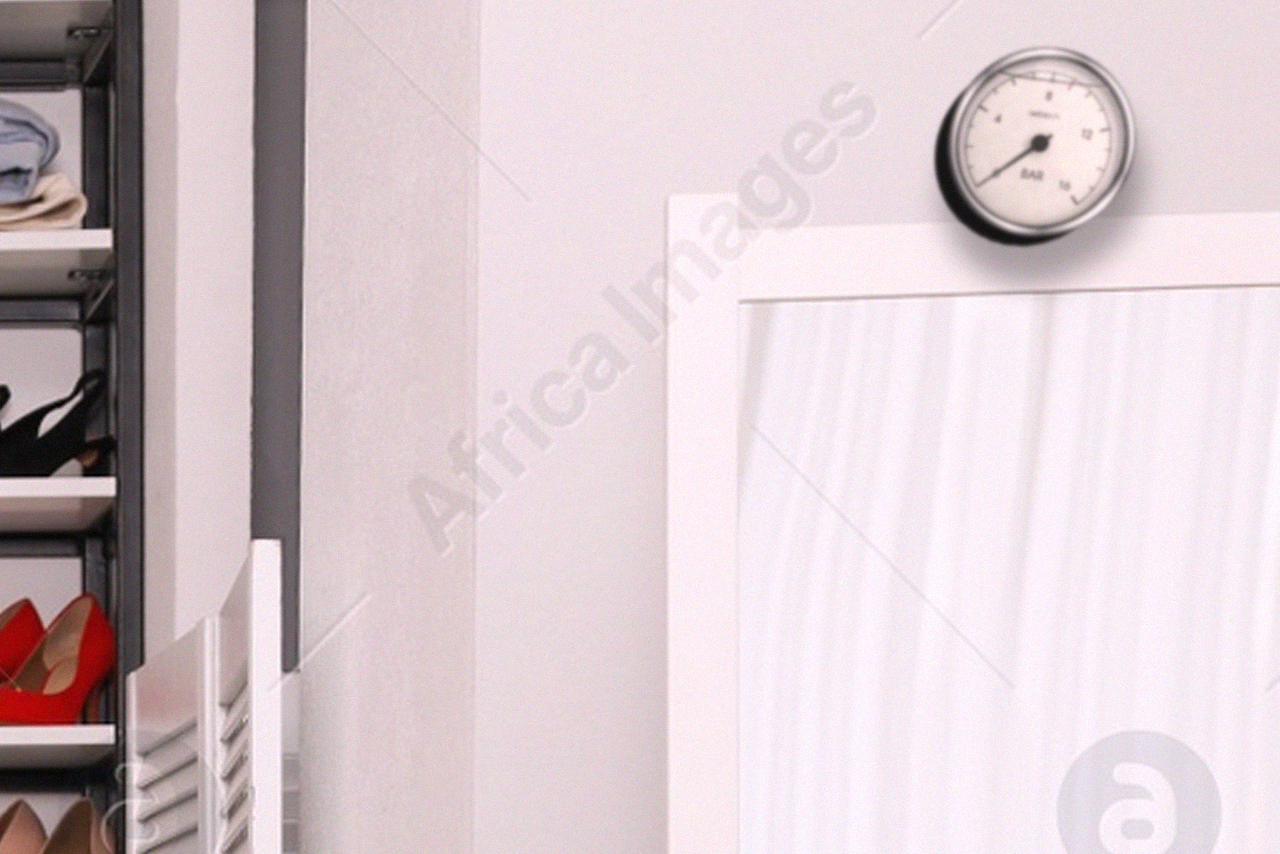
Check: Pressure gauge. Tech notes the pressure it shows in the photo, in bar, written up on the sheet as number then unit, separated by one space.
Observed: 0 bar
